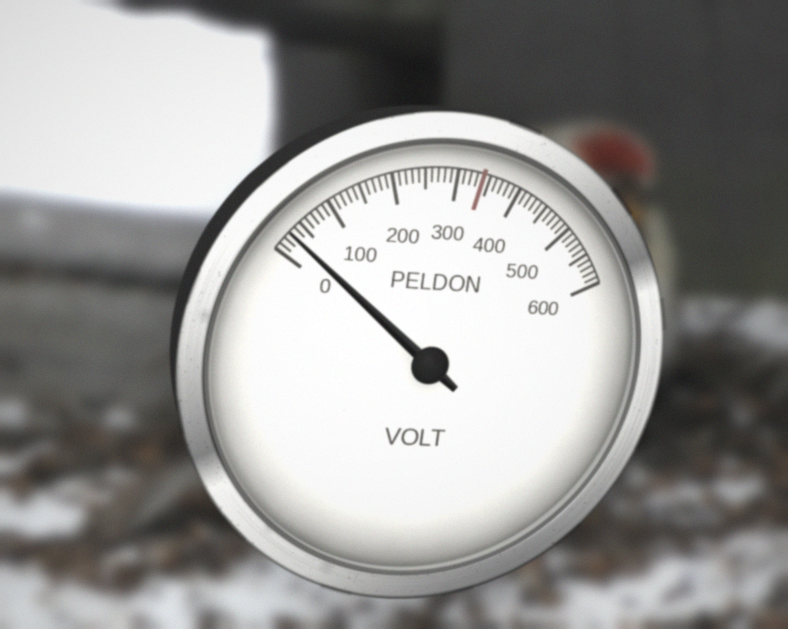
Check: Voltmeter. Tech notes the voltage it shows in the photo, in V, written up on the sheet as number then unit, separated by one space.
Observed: 30 V
